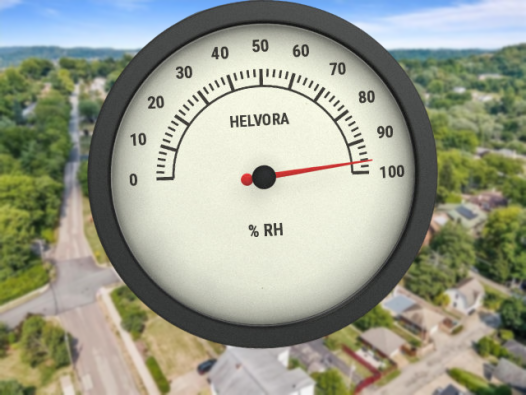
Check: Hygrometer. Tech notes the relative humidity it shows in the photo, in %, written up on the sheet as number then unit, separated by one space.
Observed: 96 %
